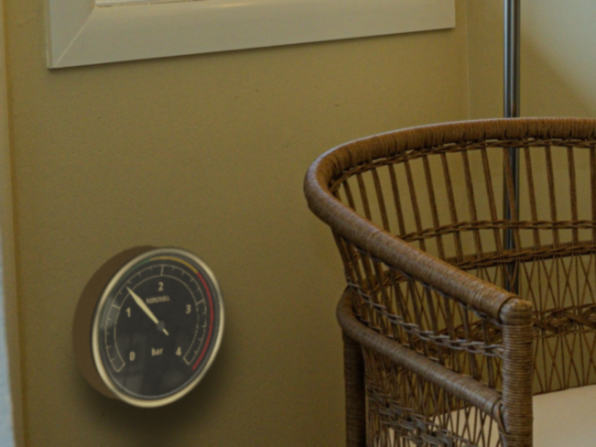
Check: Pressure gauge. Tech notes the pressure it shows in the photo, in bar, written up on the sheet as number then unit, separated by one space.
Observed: 1.3 bar
